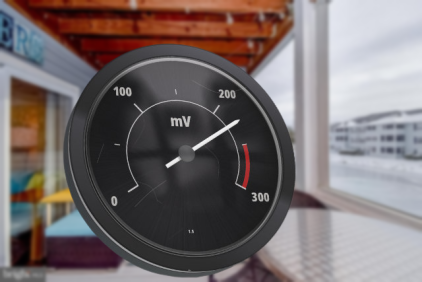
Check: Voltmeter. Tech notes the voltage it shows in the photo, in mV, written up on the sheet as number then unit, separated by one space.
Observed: 225 mV
